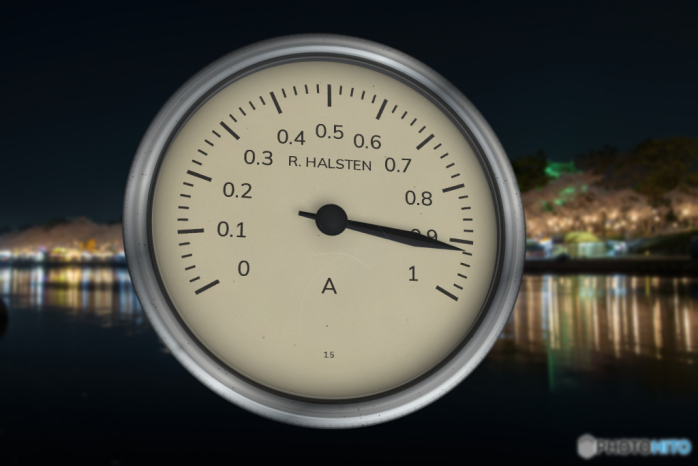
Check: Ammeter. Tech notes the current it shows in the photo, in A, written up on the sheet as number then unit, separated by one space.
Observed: 0.92 A
